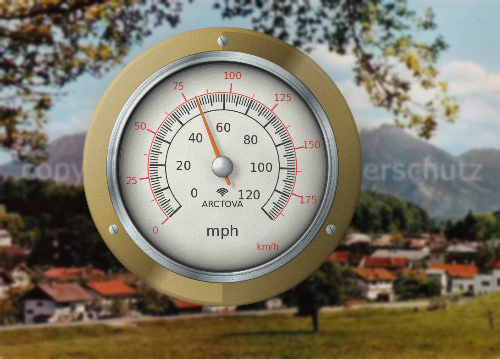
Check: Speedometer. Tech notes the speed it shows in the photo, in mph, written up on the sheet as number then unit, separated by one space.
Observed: 50 mph
